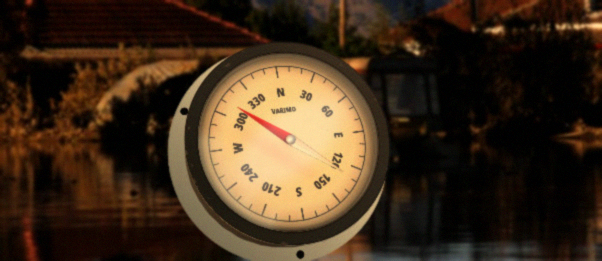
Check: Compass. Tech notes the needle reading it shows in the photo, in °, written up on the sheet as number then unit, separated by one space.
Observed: 310 °
